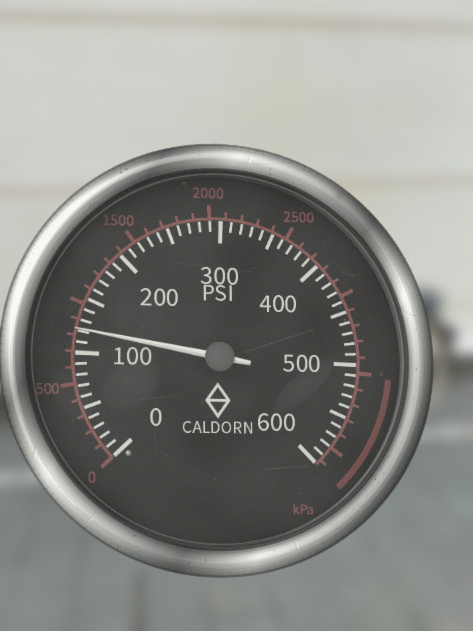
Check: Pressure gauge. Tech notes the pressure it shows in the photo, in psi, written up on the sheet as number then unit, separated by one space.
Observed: 120 psi
